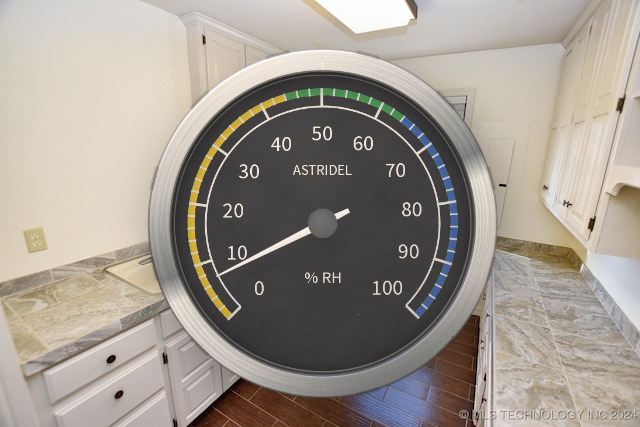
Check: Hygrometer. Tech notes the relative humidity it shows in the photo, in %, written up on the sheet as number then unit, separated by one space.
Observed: 7 %
